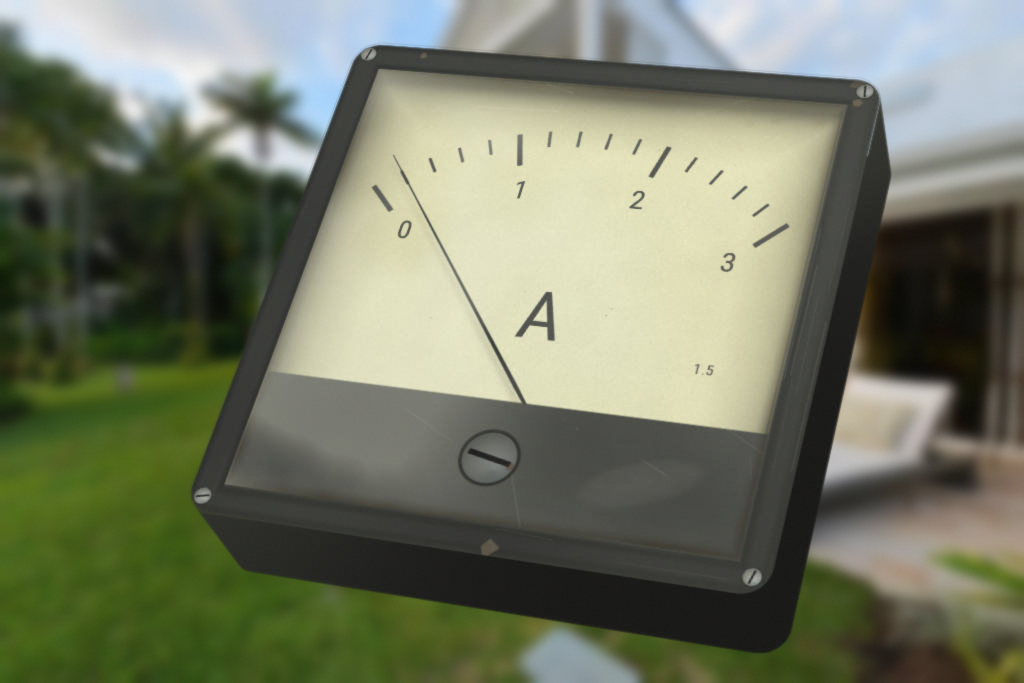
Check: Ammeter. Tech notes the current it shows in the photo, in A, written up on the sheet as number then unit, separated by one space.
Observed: 0.2 A
